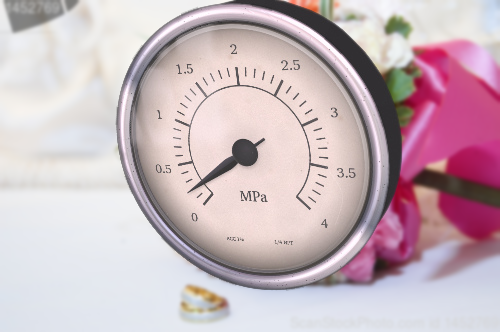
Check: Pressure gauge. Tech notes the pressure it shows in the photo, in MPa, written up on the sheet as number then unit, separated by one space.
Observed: 0.2 MPa
